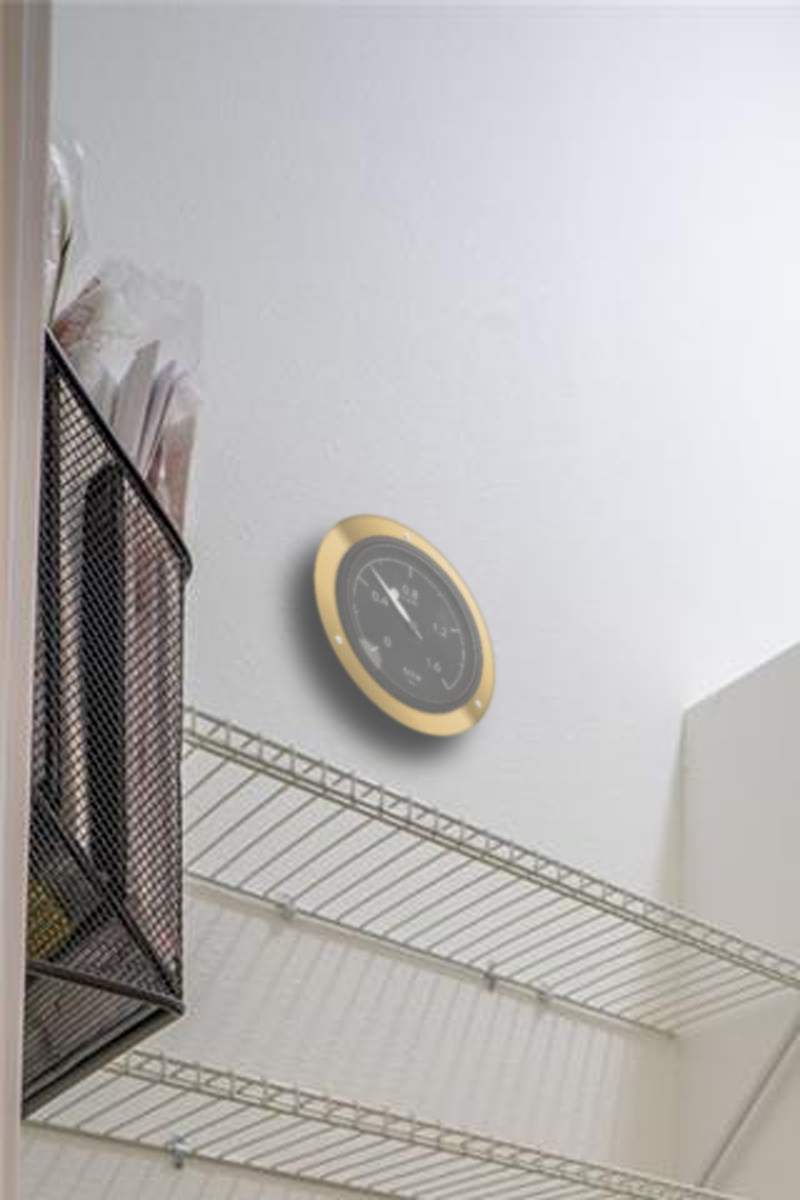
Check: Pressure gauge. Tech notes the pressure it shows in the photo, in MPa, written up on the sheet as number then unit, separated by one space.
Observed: 0.5 MPa
